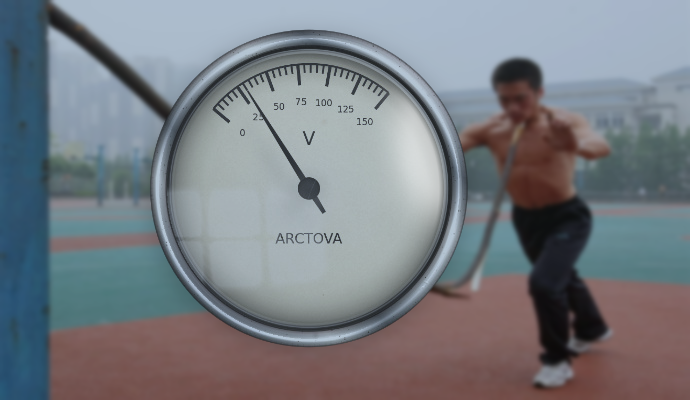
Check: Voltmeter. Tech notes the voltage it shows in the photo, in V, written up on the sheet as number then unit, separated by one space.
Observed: 30 V
